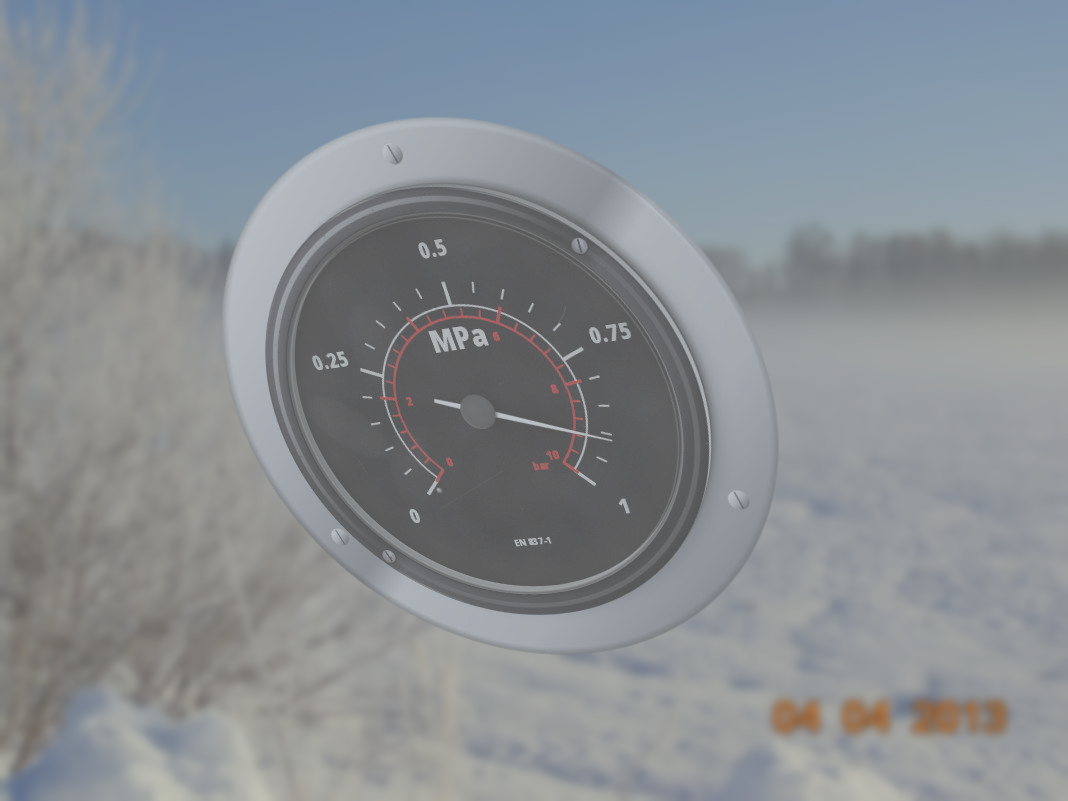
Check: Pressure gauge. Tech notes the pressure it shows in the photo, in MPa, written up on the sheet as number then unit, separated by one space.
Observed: 0.9 MPa
